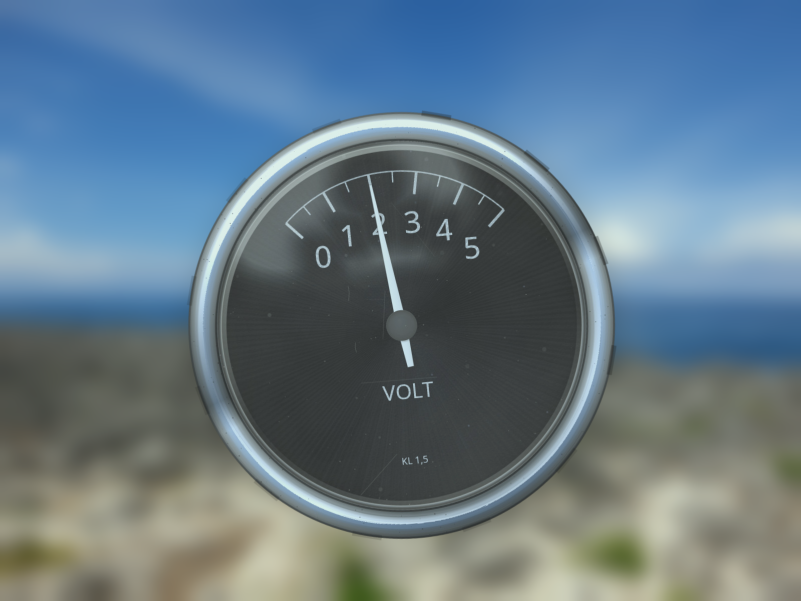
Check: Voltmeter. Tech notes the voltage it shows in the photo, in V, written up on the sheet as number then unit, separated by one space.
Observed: 2 V
